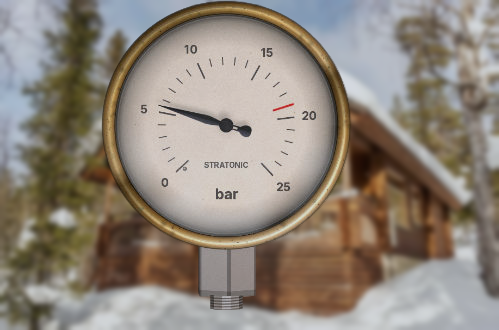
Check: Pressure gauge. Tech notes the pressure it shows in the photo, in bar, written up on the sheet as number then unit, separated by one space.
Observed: 5.5 bar
